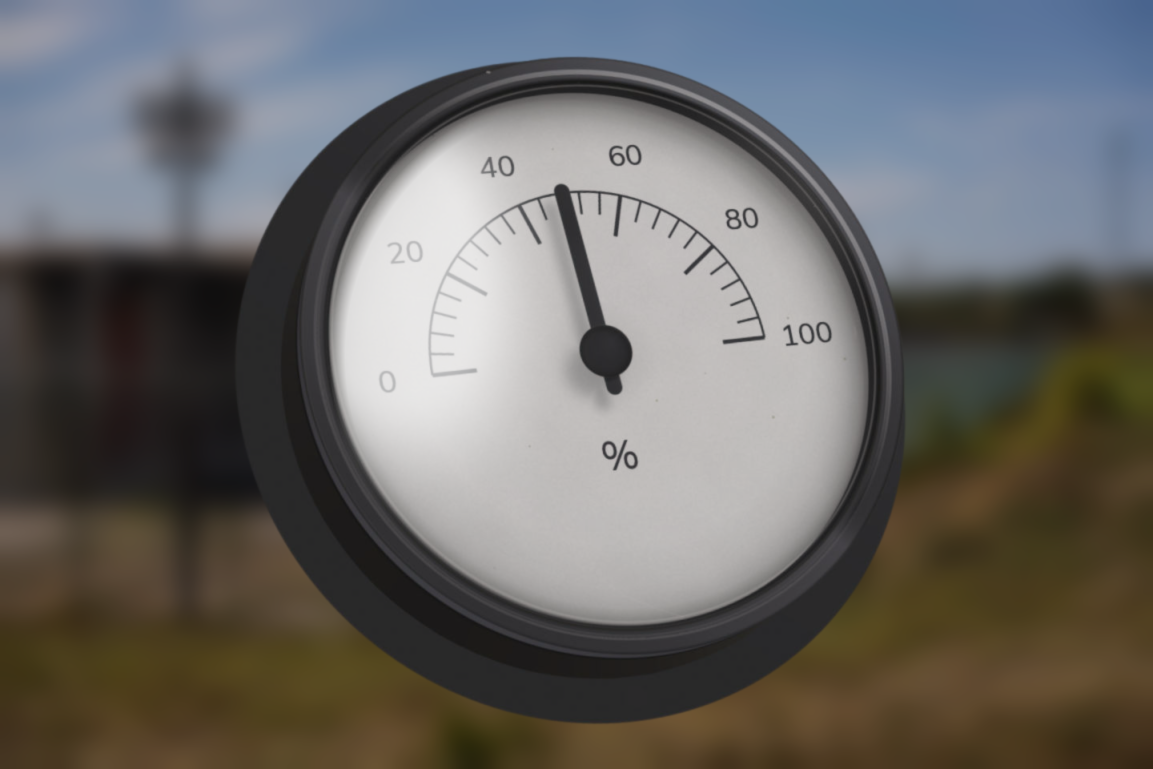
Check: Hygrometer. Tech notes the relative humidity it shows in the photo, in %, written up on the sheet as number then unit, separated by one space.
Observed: 48 %
